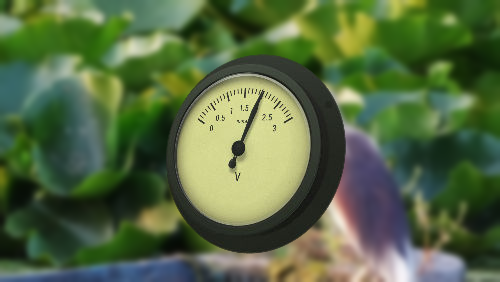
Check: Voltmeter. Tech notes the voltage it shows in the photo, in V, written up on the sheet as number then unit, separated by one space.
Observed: 2 V
